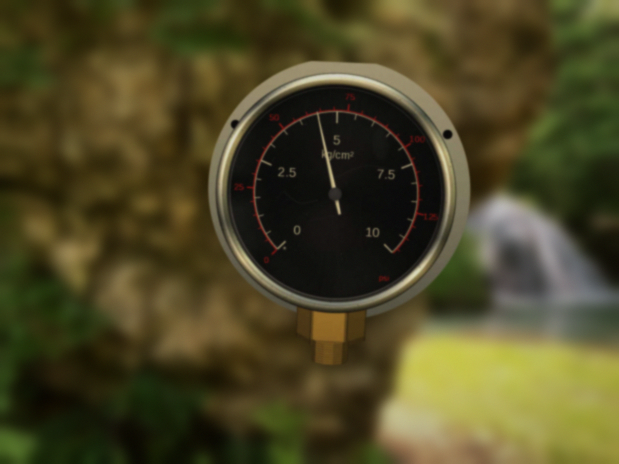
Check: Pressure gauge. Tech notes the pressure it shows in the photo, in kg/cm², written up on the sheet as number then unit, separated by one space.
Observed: 4.5 kg/cm²
